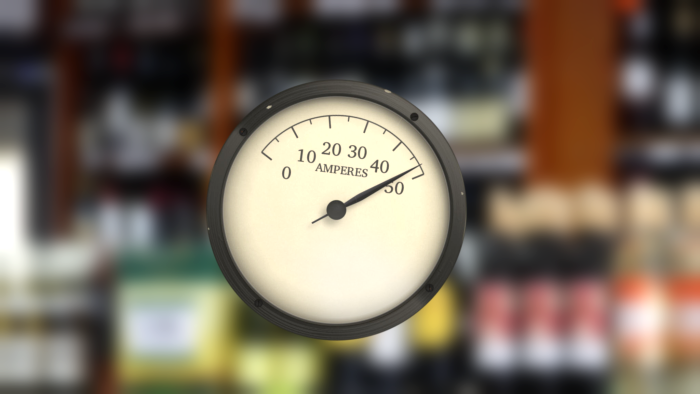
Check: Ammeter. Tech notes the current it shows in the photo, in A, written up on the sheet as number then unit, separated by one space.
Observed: 47.5 A
